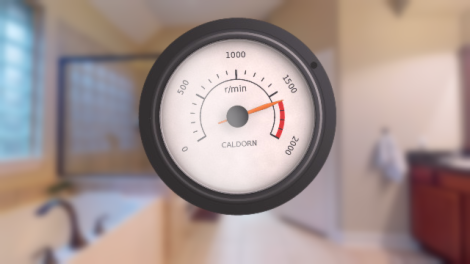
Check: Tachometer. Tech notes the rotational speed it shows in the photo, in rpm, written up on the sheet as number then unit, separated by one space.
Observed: 1600 rpm
